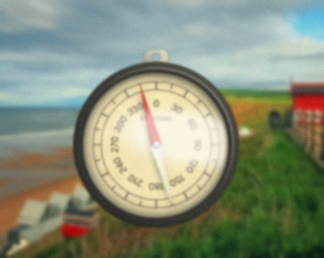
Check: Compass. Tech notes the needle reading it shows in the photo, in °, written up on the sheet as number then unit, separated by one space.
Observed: 345 °
